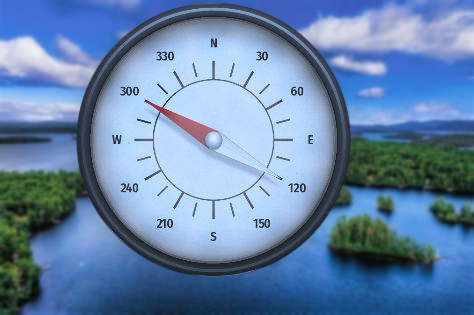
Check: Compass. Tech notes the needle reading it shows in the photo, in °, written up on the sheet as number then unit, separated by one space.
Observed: 300 °
